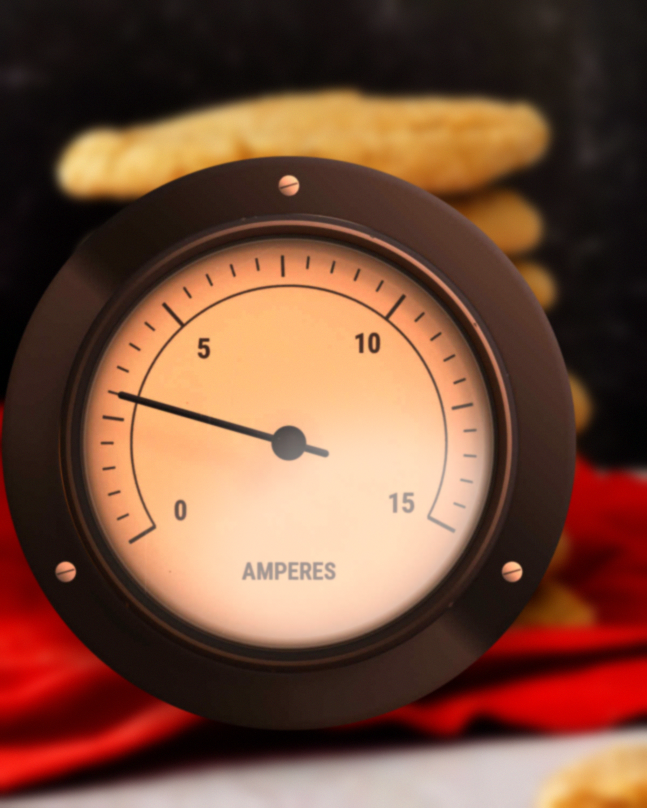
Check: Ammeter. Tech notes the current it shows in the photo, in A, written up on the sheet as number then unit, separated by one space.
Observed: 3 A
